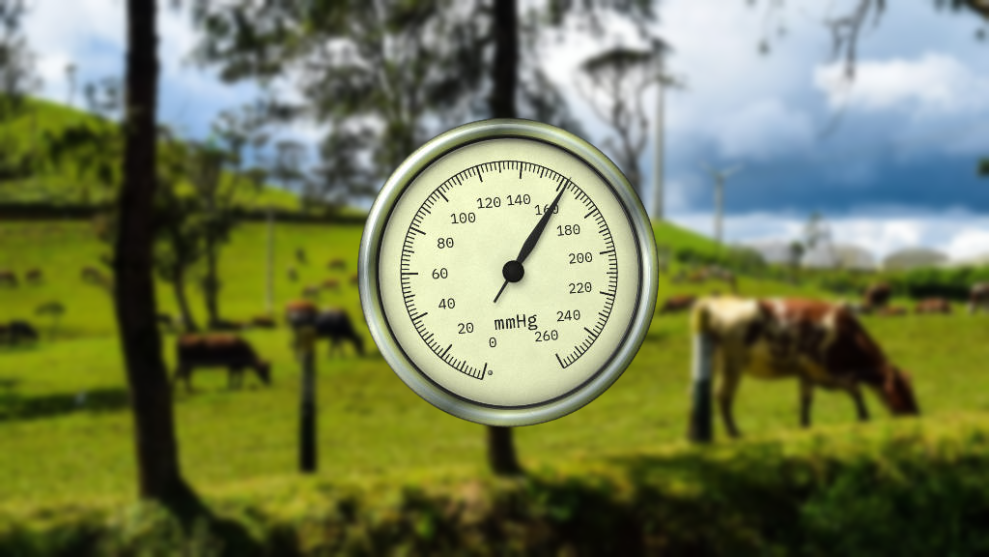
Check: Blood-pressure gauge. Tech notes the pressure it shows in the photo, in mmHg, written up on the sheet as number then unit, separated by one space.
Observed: 162 mmHg
